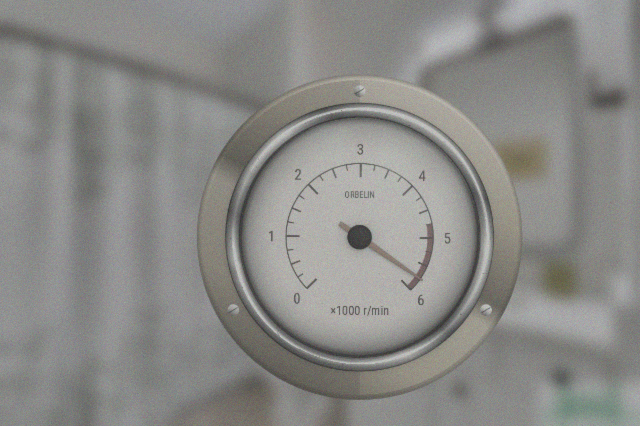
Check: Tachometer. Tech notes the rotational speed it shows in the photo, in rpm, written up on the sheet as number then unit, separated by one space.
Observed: 5750 rpm
